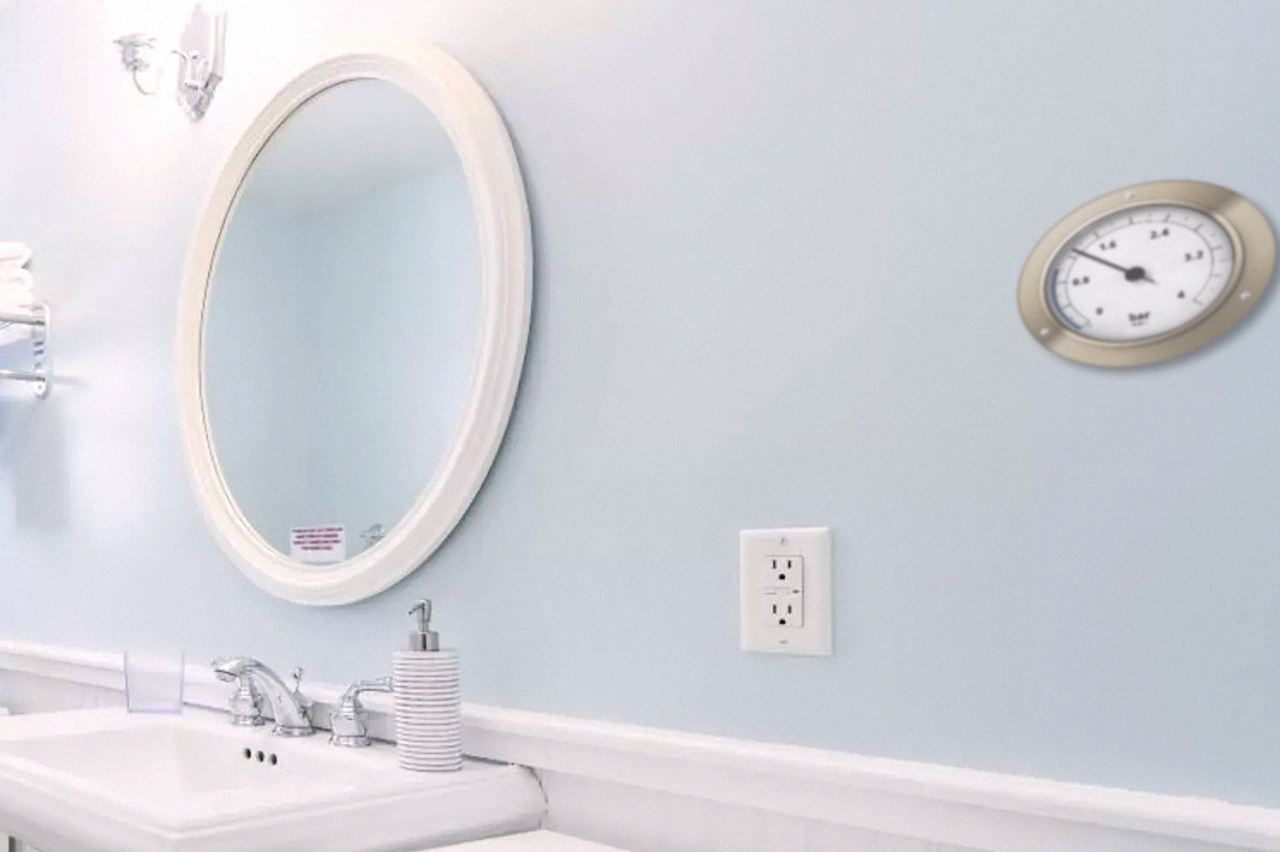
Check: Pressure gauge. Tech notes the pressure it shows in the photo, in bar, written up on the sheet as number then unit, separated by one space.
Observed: 1.3 bar
